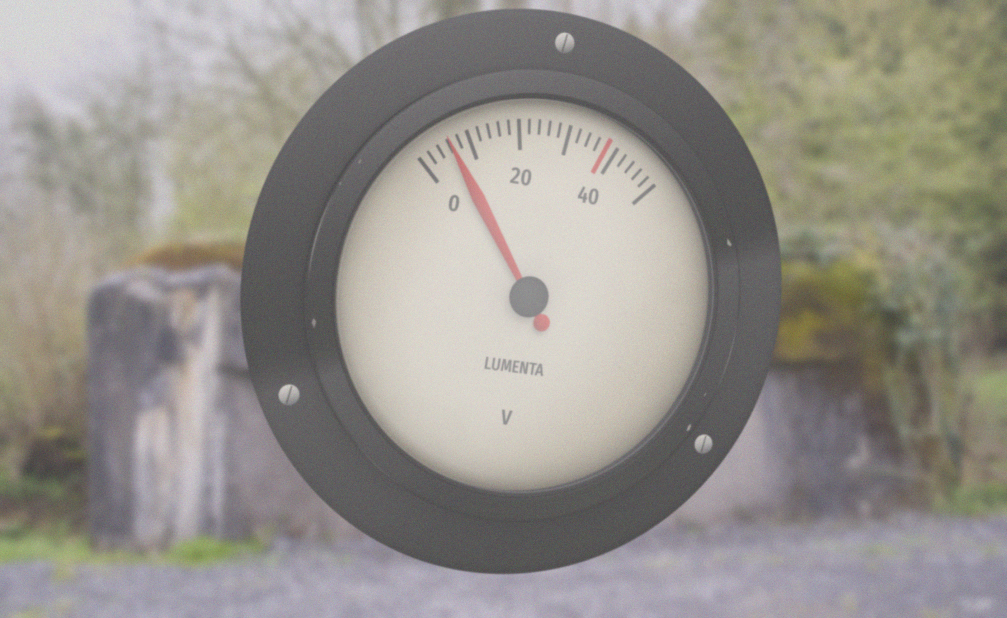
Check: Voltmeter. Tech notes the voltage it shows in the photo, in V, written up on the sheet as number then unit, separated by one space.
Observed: 6 V
